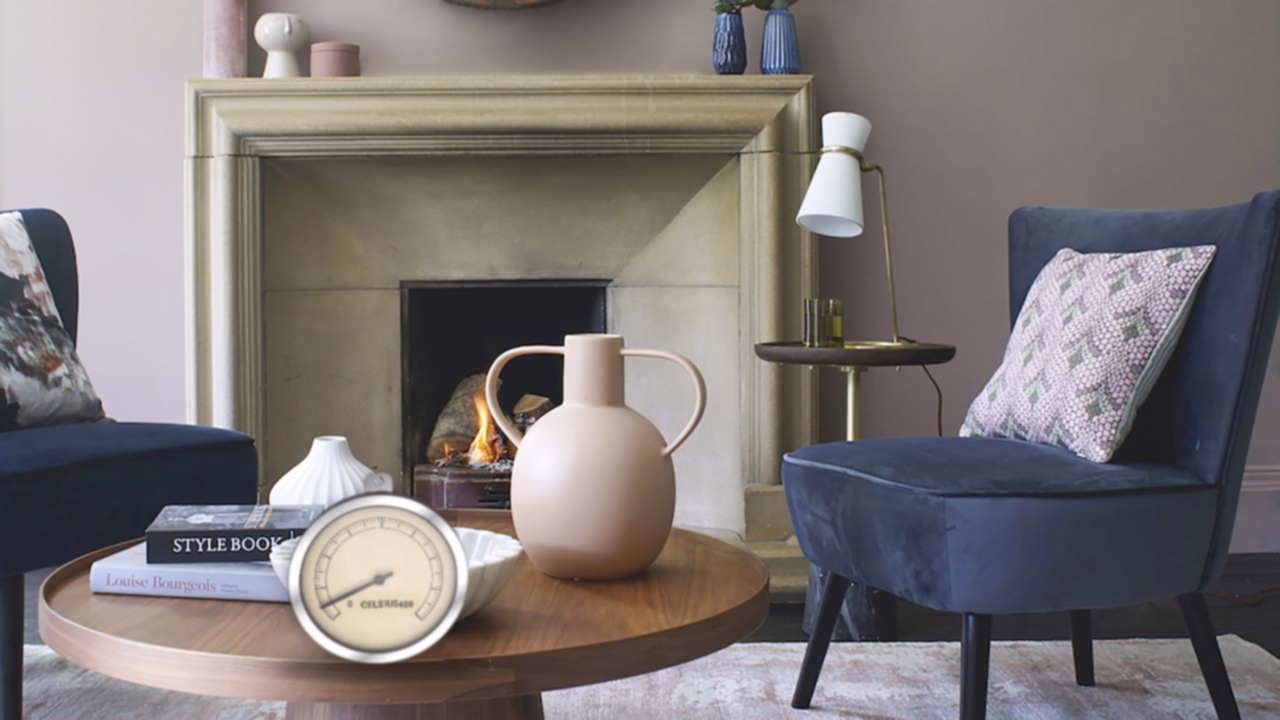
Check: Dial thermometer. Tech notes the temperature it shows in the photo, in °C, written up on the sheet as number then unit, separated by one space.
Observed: 25 °C
